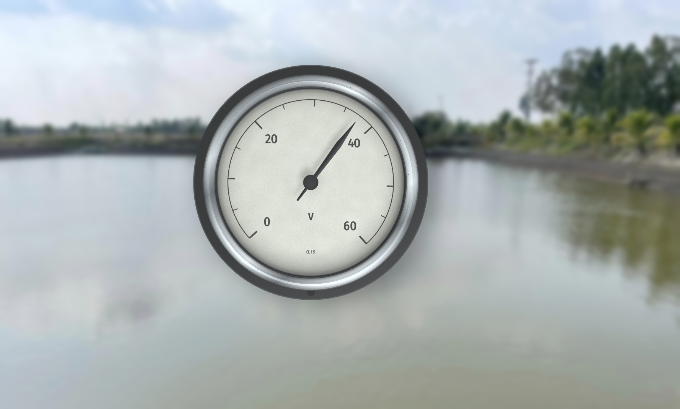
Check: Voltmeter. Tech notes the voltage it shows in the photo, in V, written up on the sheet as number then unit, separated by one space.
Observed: 37.5 V
